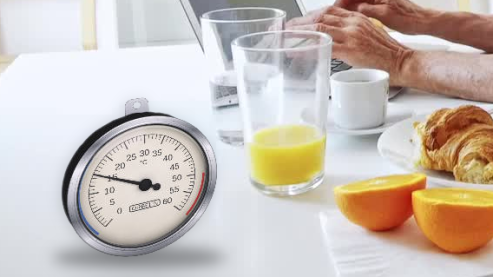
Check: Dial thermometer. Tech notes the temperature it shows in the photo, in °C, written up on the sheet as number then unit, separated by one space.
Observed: 15 °C
